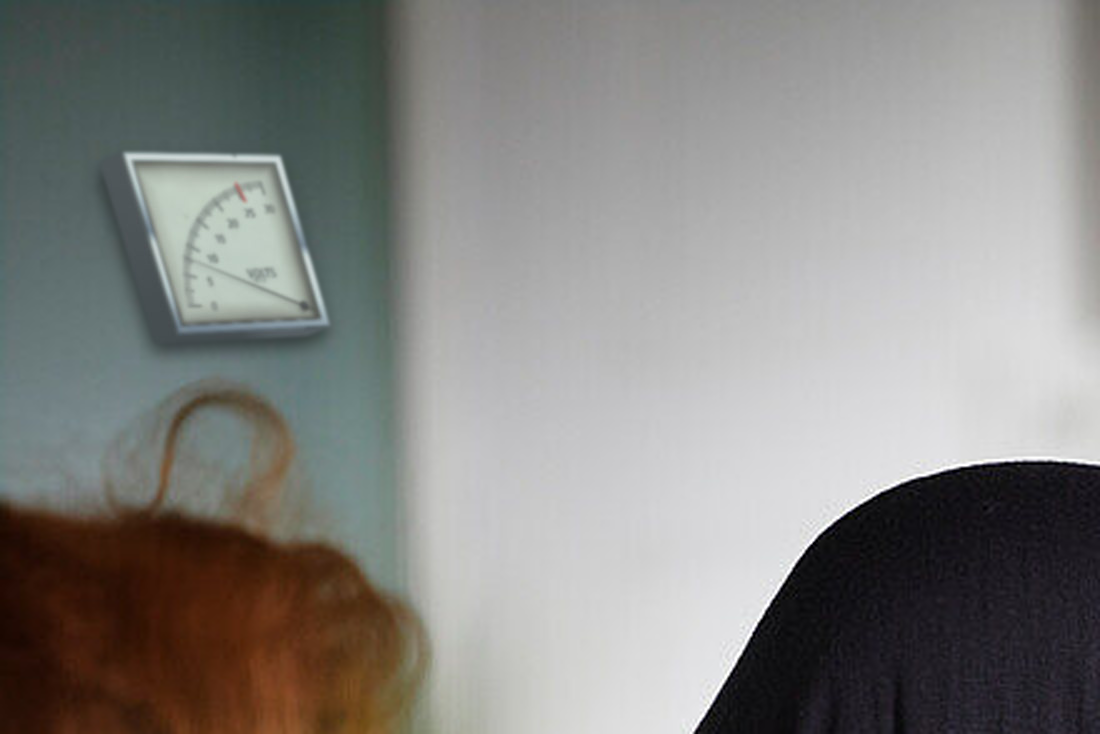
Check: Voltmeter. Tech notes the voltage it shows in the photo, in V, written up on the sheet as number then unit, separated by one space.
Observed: 7.5 V
